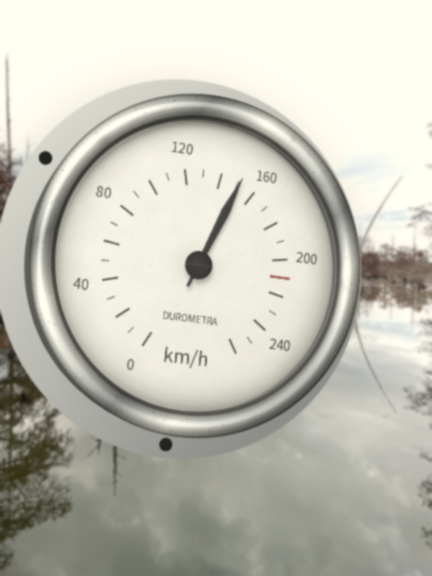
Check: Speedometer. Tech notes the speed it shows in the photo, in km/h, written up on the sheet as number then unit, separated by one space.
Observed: 150 km/h
